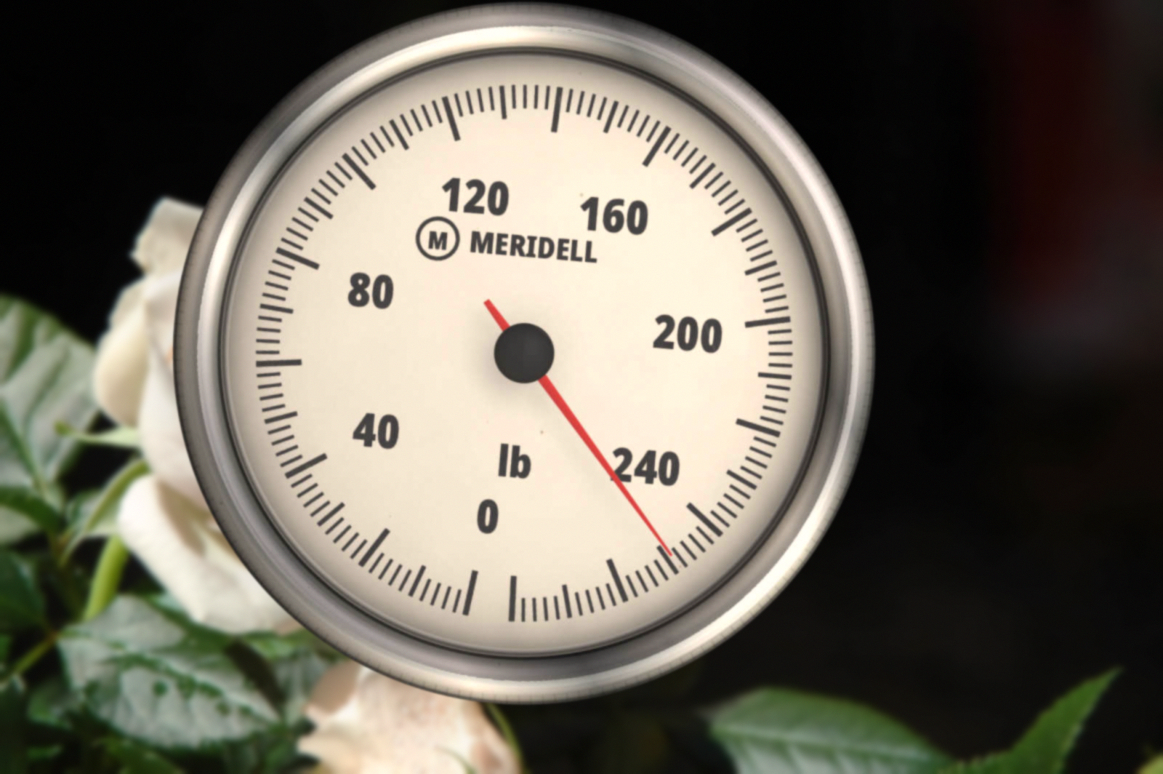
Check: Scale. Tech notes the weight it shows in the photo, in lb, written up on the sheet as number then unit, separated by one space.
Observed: 249 lb
